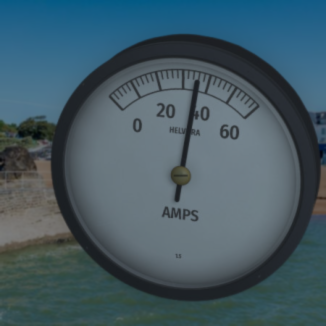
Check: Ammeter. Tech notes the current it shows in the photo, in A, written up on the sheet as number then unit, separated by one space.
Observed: 36 A
